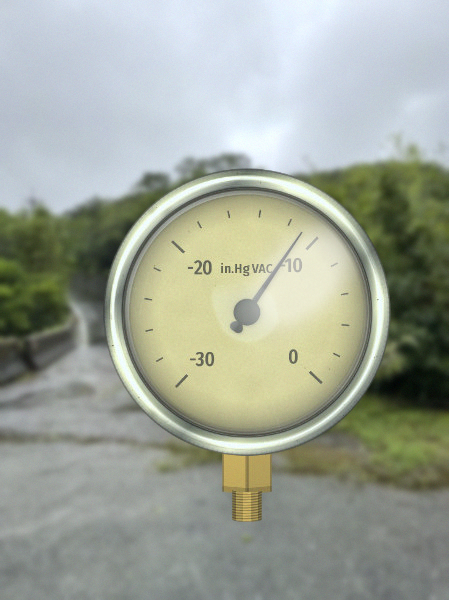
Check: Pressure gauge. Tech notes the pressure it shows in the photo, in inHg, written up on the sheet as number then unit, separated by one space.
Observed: -11 inHg
